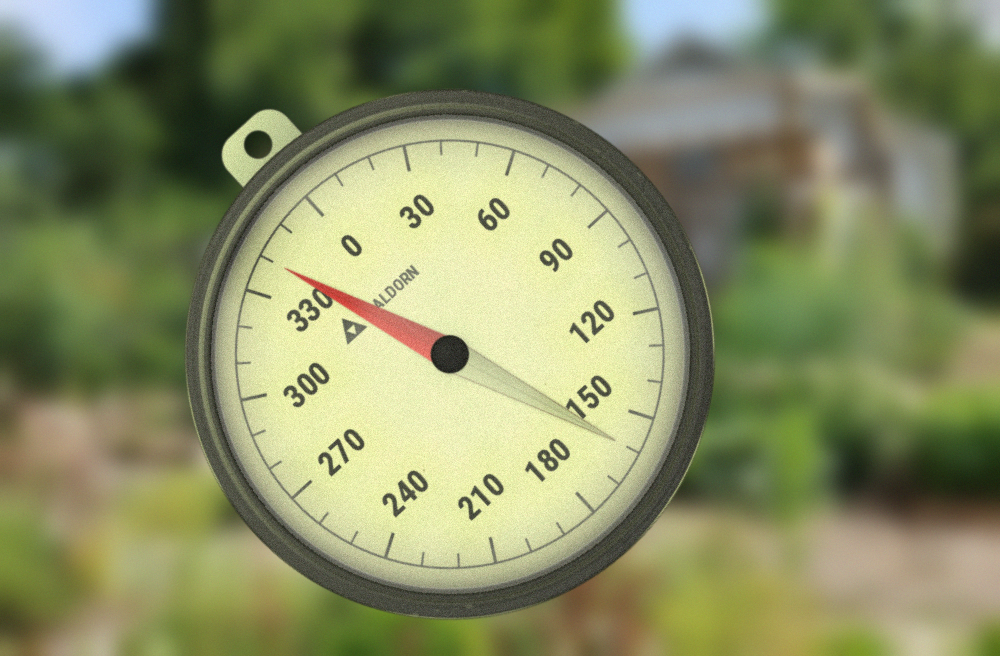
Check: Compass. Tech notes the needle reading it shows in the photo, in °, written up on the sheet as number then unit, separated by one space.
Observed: 340 °
